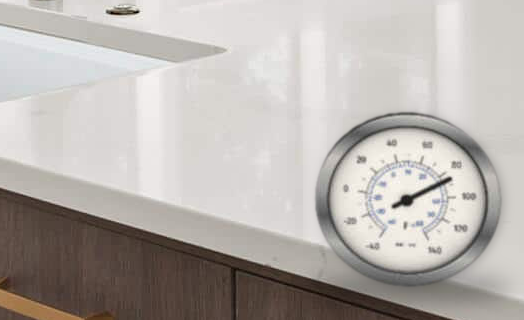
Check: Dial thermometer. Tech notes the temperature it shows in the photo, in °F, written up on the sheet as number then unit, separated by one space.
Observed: 85 °F
